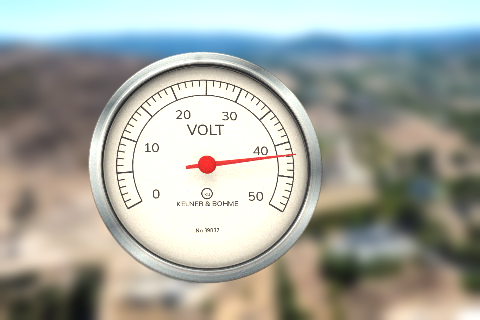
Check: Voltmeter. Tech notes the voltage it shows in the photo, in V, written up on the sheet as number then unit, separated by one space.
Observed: 42 V
